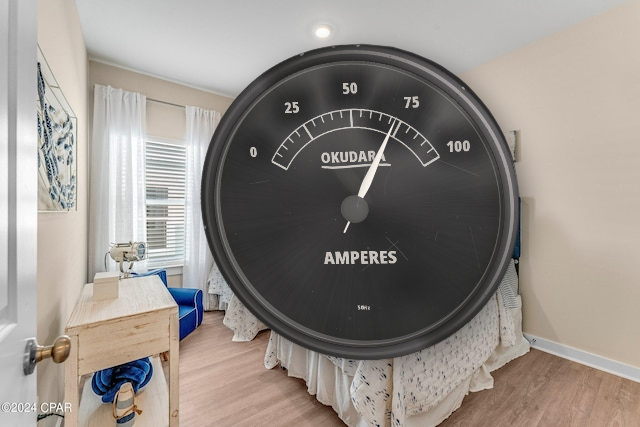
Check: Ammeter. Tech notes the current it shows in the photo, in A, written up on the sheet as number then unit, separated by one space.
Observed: 72.5 A
